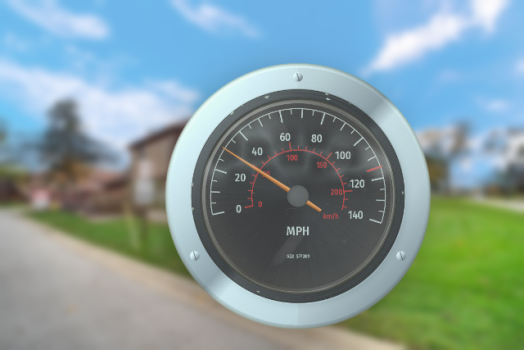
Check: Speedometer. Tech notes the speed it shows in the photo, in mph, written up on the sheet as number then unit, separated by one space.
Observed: 30 mph
